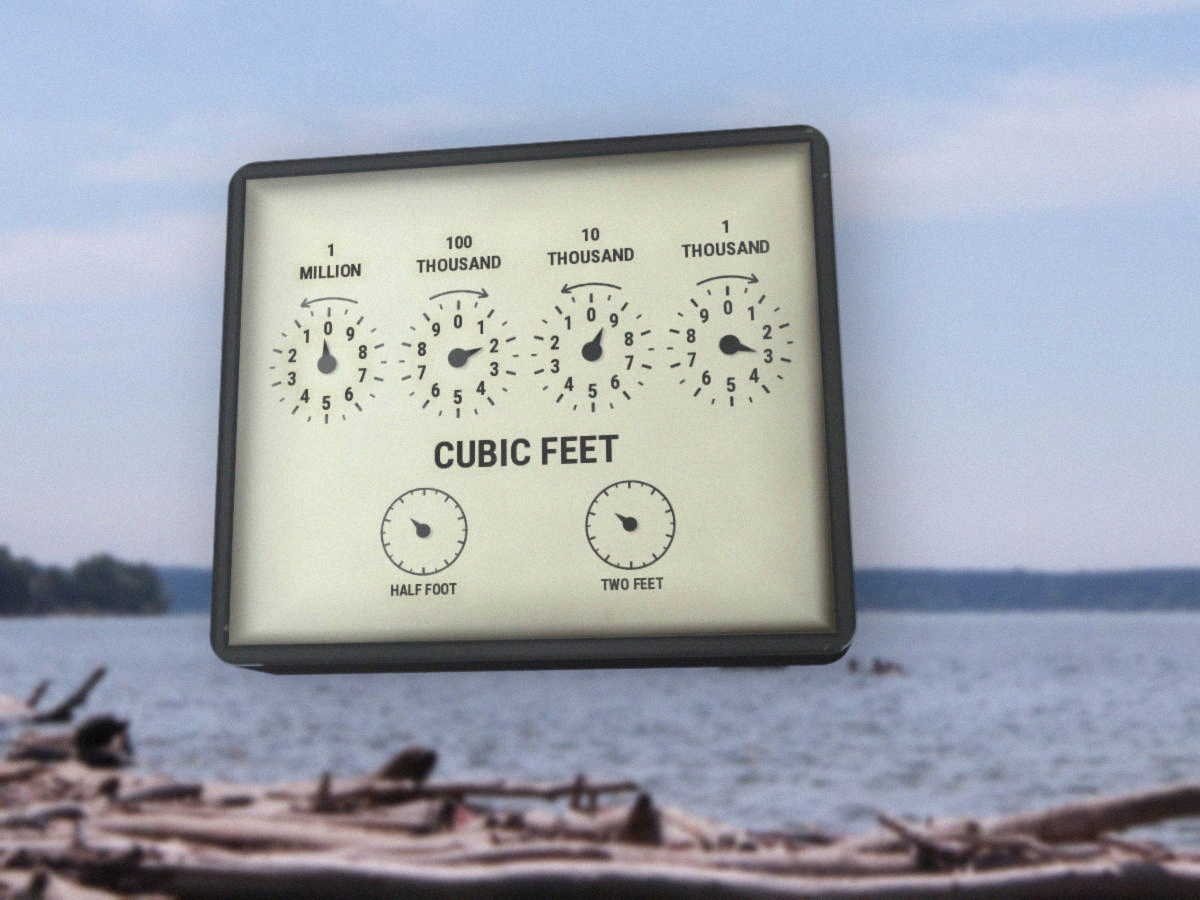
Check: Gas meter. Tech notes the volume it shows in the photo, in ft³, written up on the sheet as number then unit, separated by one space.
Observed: 19300 ft³
